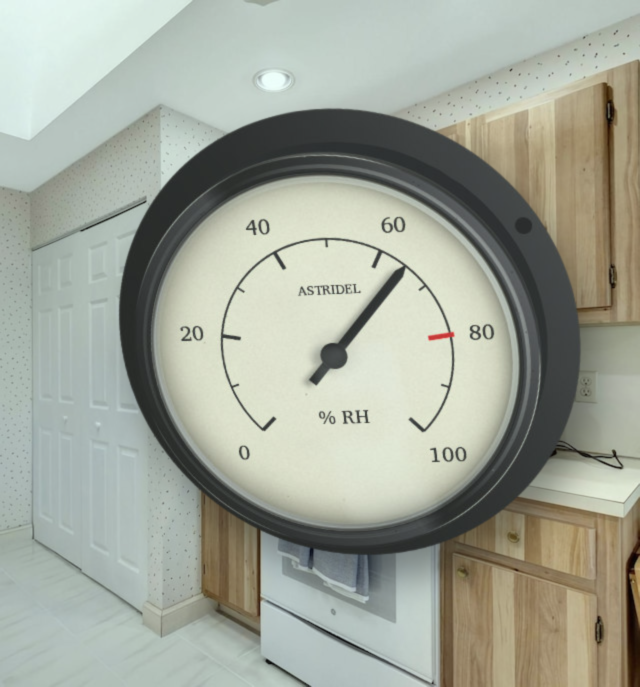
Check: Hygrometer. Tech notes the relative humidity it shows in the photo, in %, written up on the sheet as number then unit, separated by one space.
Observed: 65 %
